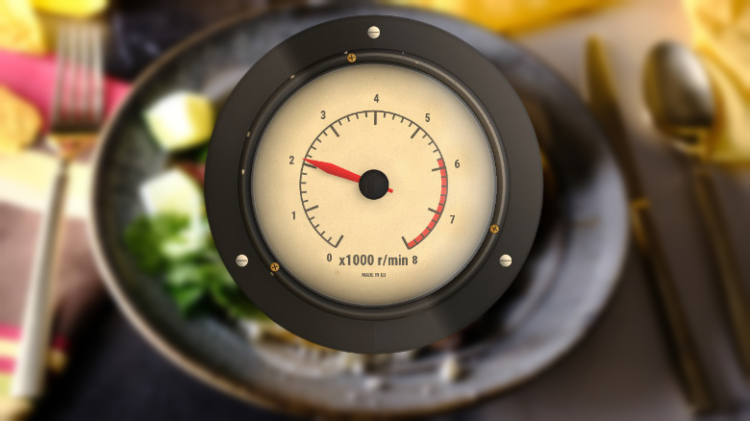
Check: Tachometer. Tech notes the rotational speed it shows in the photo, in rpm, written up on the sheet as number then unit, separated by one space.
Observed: 2100 rpm
